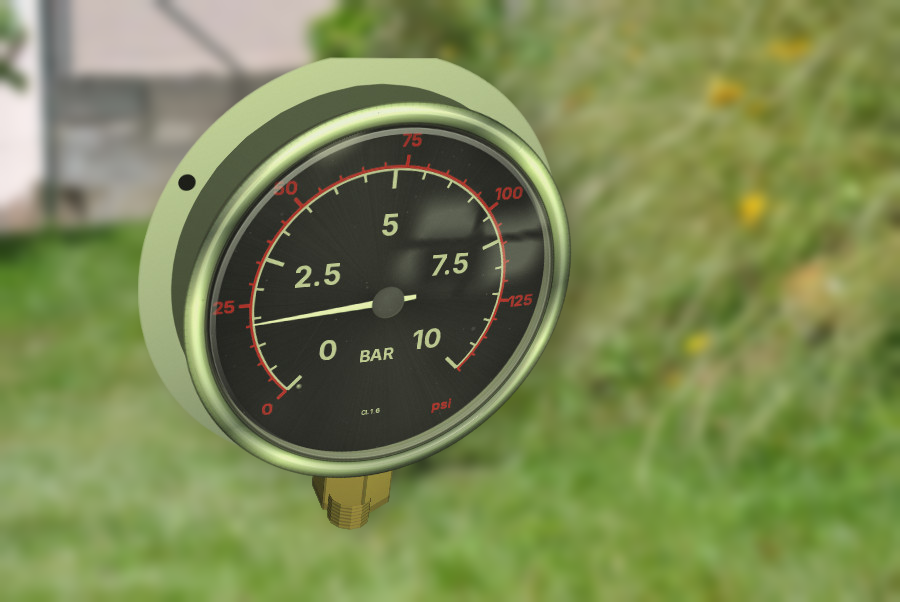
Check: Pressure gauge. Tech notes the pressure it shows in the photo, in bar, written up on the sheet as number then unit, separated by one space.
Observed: 1.5 bar
